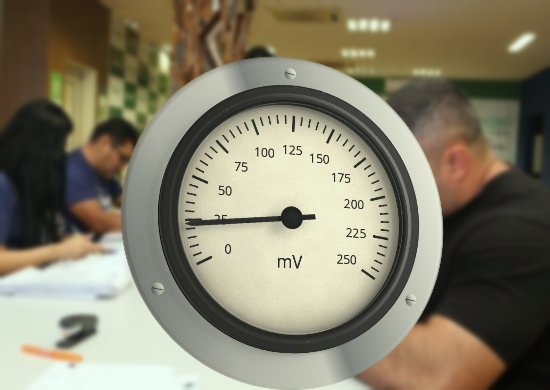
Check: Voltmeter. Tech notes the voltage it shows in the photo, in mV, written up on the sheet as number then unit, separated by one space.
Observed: 22.5 mV
